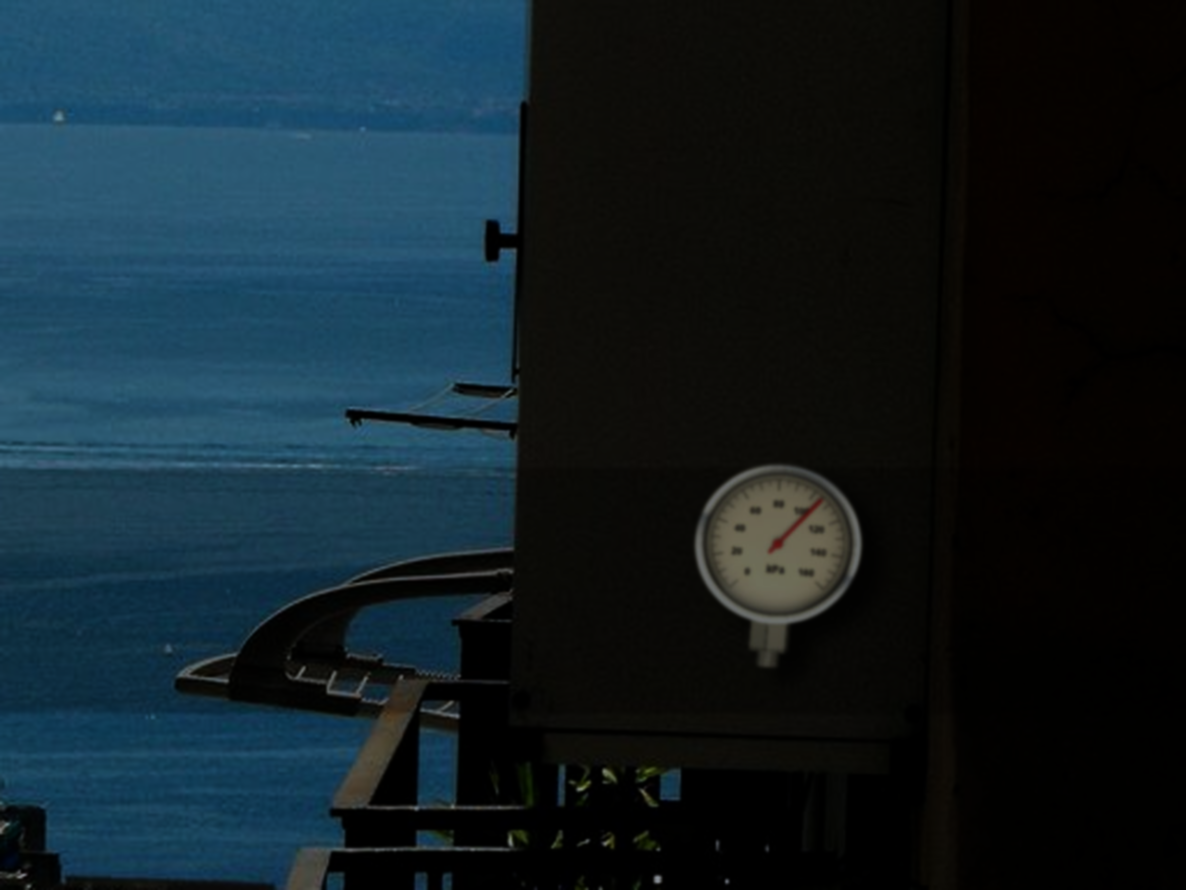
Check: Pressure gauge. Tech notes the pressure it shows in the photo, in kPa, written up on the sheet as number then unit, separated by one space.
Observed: 105 kPa
